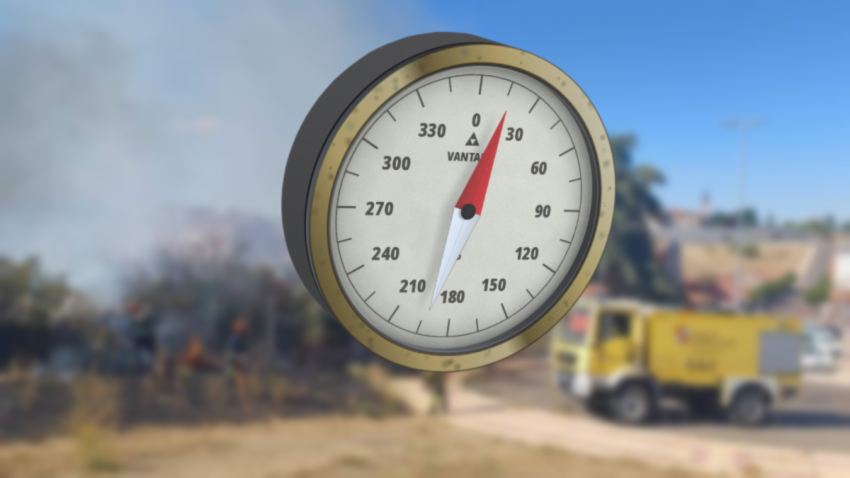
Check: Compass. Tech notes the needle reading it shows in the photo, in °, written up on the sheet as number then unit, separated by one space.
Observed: 15 °
